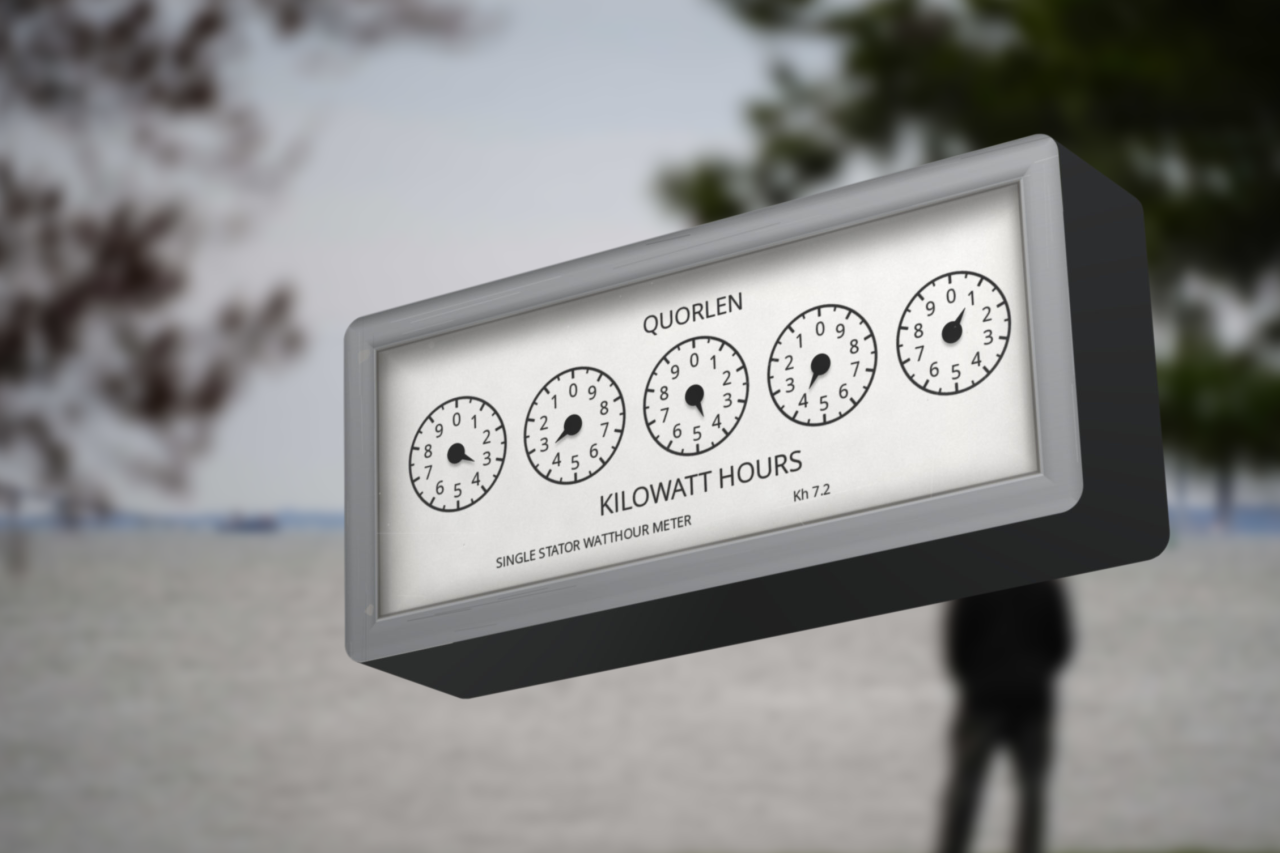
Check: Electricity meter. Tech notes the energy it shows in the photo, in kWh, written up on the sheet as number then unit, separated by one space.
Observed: 33441 kWh
